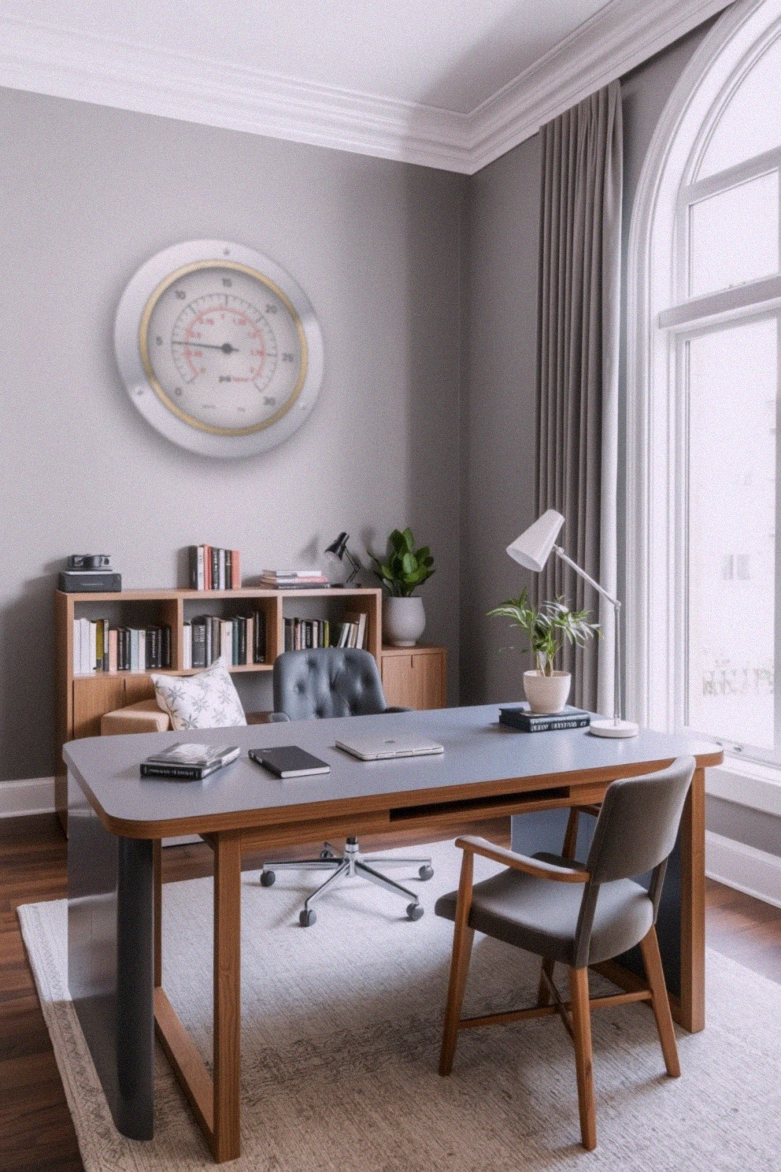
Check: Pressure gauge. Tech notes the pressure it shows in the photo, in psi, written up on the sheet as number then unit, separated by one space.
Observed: 5 psi
